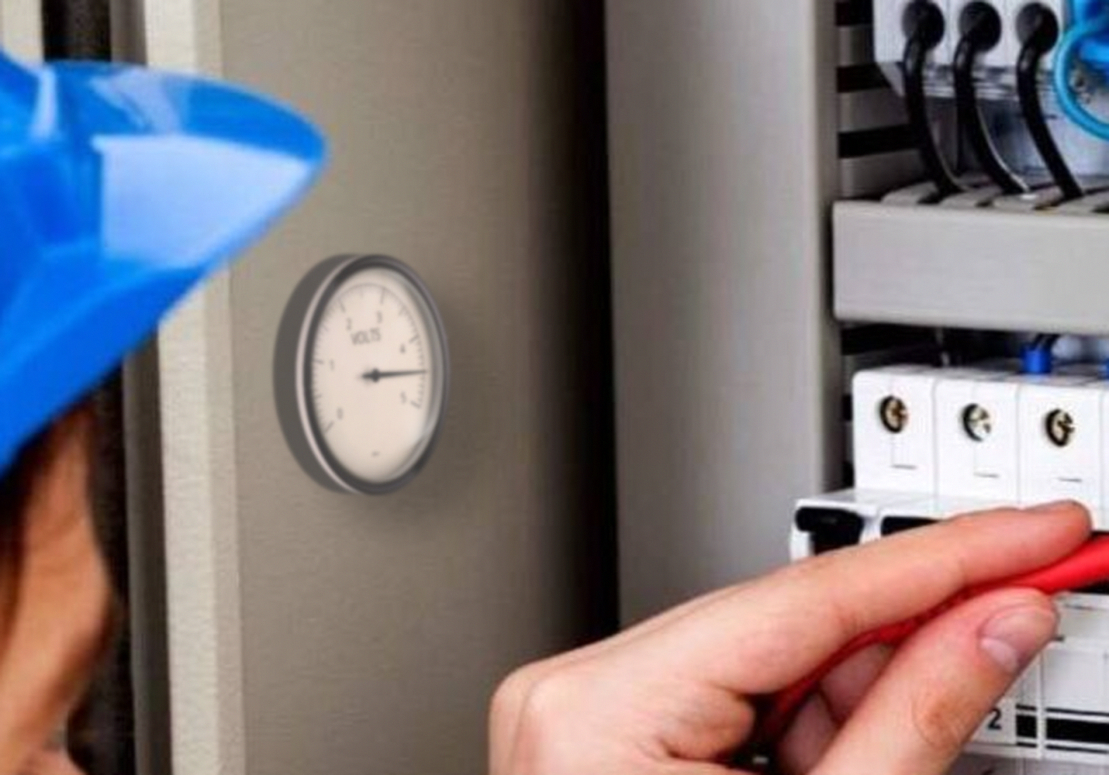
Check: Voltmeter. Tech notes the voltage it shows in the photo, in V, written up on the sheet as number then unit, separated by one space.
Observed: 4.5 V
